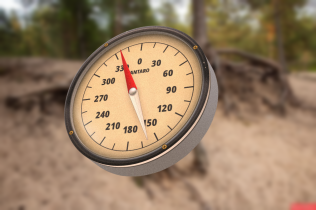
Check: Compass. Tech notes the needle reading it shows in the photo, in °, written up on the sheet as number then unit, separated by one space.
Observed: 337.5 °
